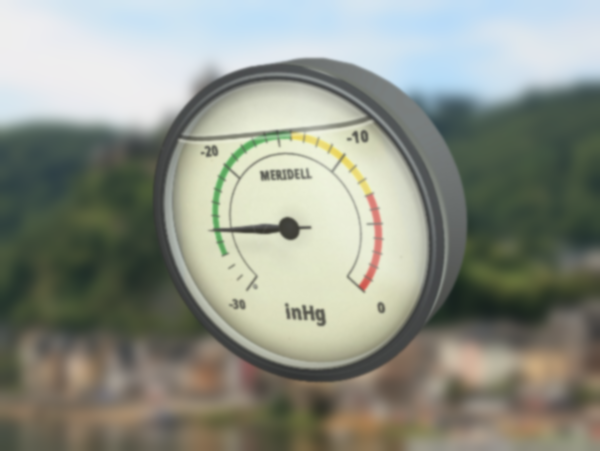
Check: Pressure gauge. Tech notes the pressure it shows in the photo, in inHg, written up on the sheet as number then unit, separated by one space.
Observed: -25 inHg
